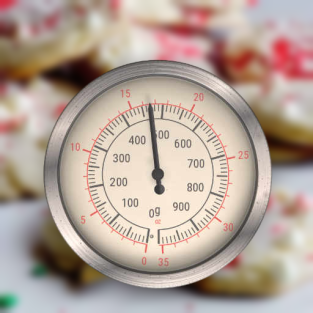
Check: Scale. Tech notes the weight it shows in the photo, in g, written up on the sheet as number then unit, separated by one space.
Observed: 470 g
